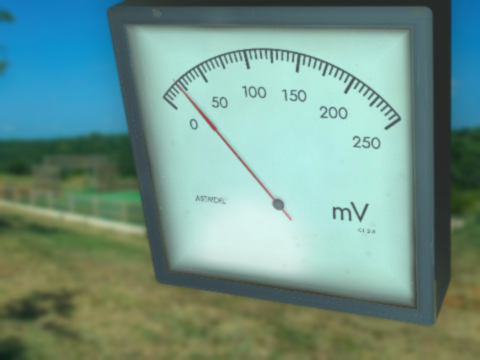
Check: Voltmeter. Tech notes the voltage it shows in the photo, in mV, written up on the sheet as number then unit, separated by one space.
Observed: 25 mV
